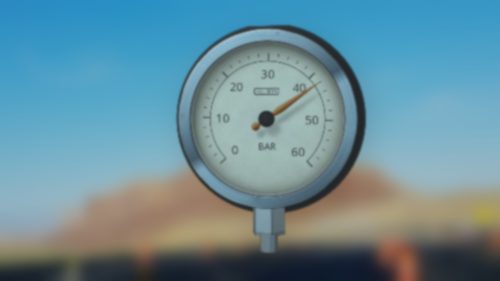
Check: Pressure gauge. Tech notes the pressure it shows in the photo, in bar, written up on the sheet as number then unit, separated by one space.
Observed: 42 bar
